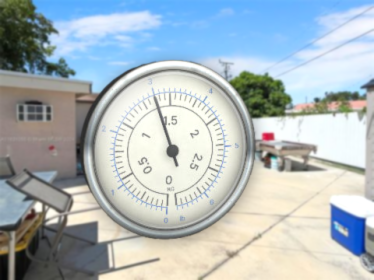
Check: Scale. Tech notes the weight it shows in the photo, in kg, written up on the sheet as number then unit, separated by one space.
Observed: 1.35 kg
